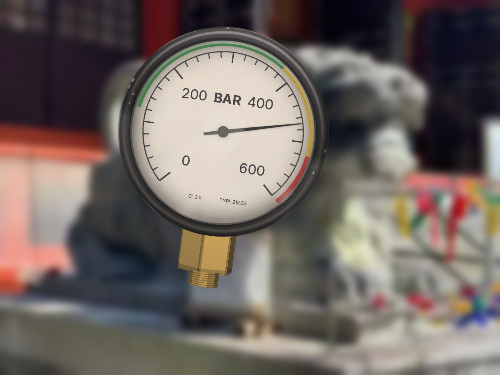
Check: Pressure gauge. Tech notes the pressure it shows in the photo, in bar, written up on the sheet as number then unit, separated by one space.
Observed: 470 bar
